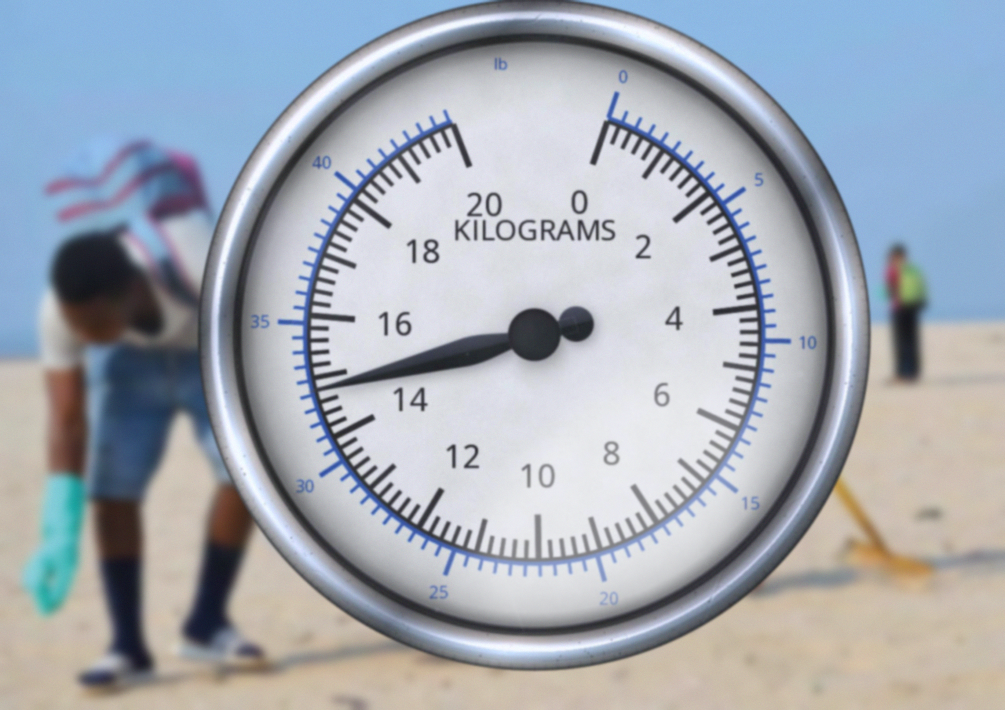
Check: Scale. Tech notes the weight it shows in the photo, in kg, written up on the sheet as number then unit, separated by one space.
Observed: 14.8 kg
